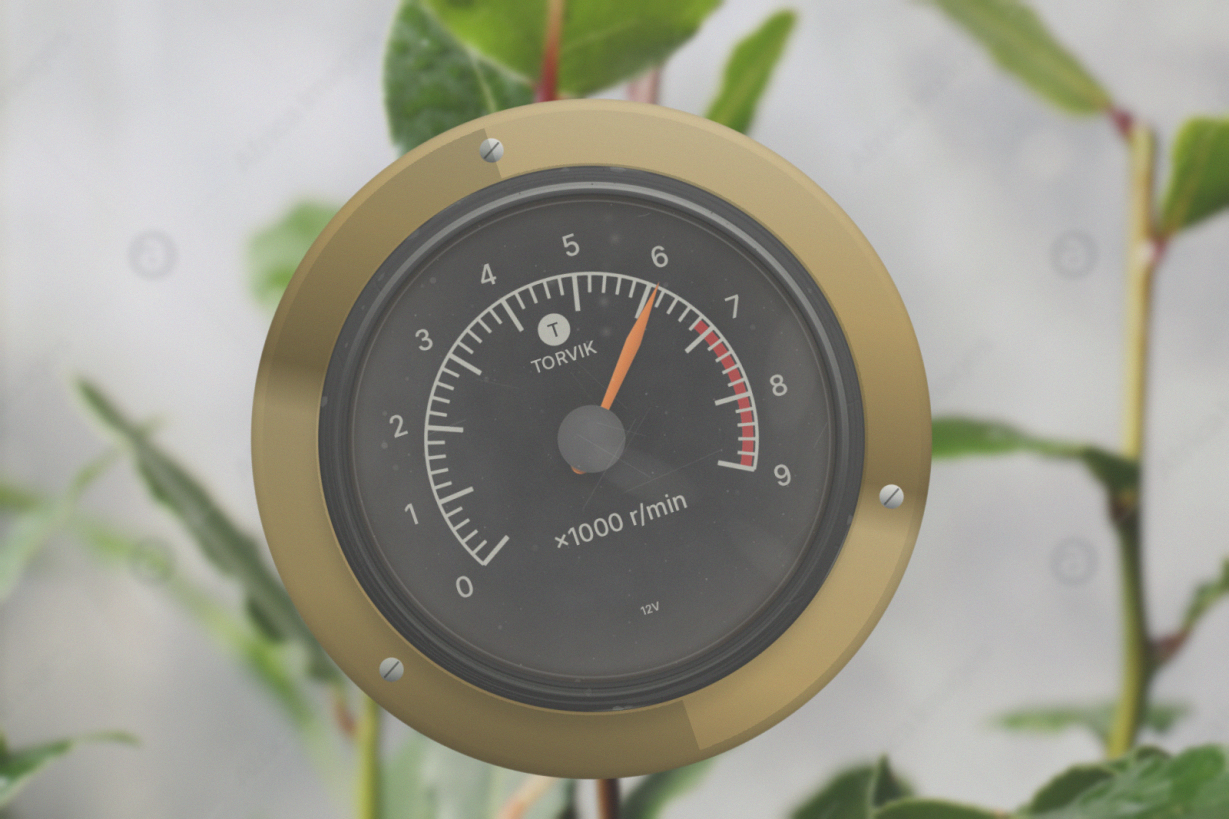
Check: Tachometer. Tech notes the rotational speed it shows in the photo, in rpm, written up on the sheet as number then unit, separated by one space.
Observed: 6100 rpm
